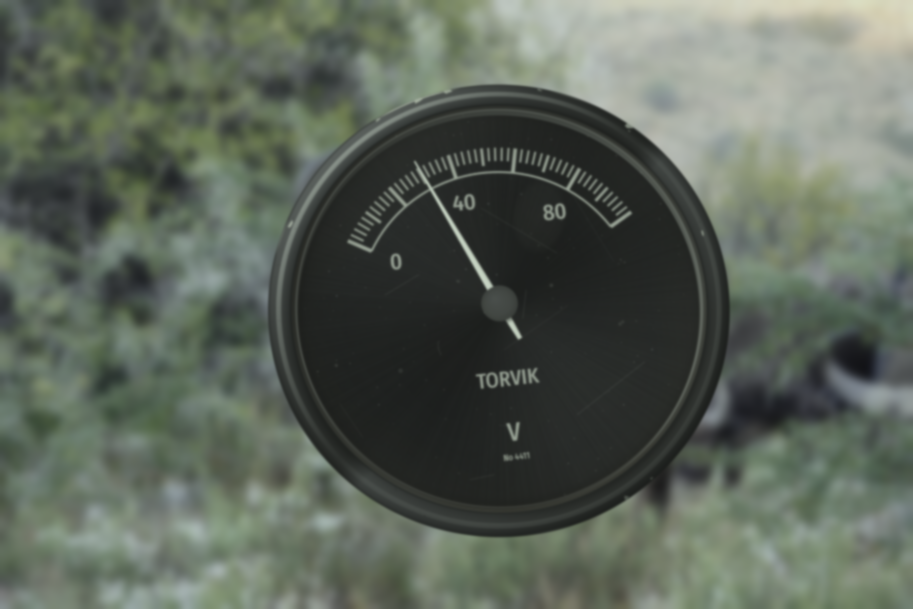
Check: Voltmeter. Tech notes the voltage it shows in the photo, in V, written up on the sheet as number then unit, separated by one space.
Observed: 30 V
